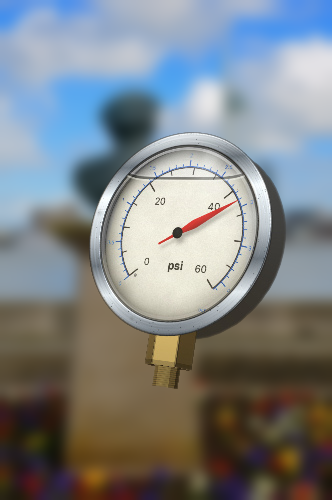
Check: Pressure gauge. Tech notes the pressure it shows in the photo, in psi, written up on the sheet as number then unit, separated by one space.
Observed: 42.5 psi
